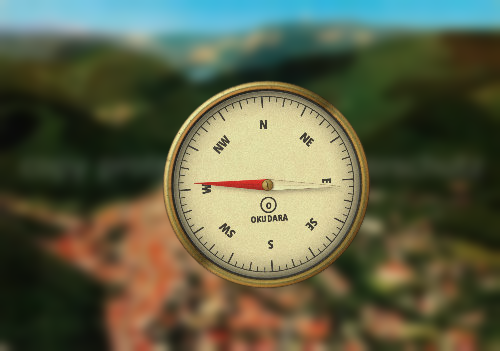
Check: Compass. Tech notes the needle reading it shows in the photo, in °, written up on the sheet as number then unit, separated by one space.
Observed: 275 °
